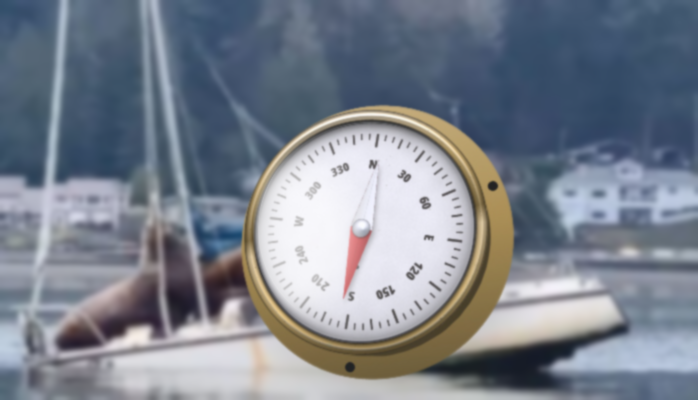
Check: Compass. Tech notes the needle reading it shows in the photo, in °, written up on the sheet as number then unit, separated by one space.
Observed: 185 °
